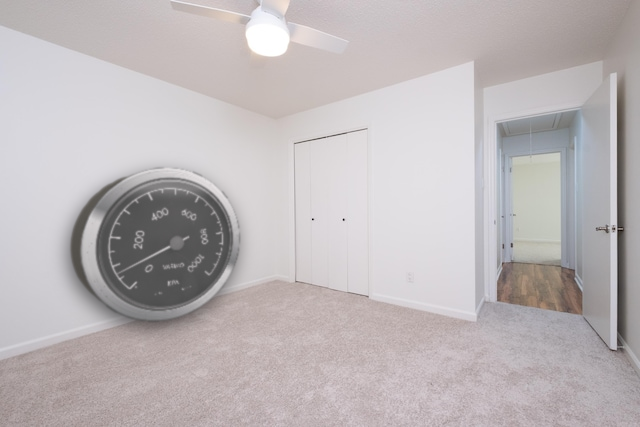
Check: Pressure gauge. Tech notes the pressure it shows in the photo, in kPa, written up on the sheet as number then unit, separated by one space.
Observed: 75 kPa
